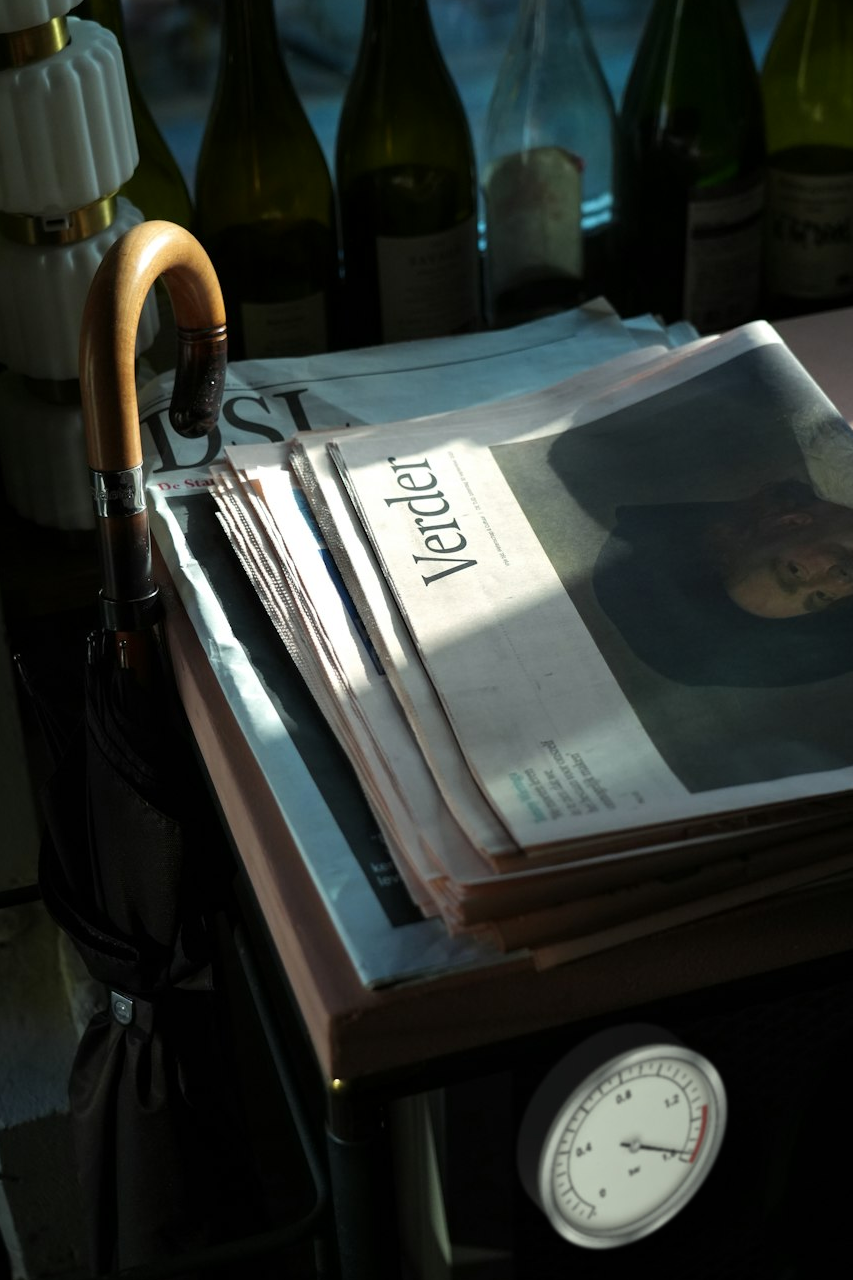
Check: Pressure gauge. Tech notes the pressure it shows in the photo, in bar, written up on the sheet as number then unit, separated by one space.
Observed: 1.55 bar
